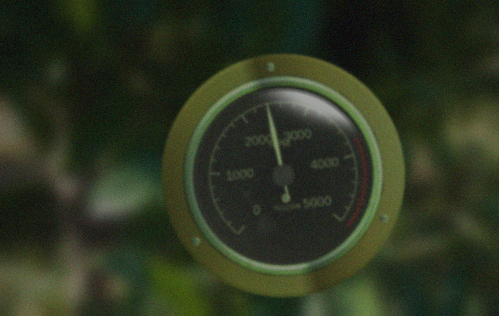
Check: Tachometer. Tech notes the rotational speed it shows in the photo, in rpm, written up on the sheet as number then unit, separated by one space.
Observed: 2400 rpm
